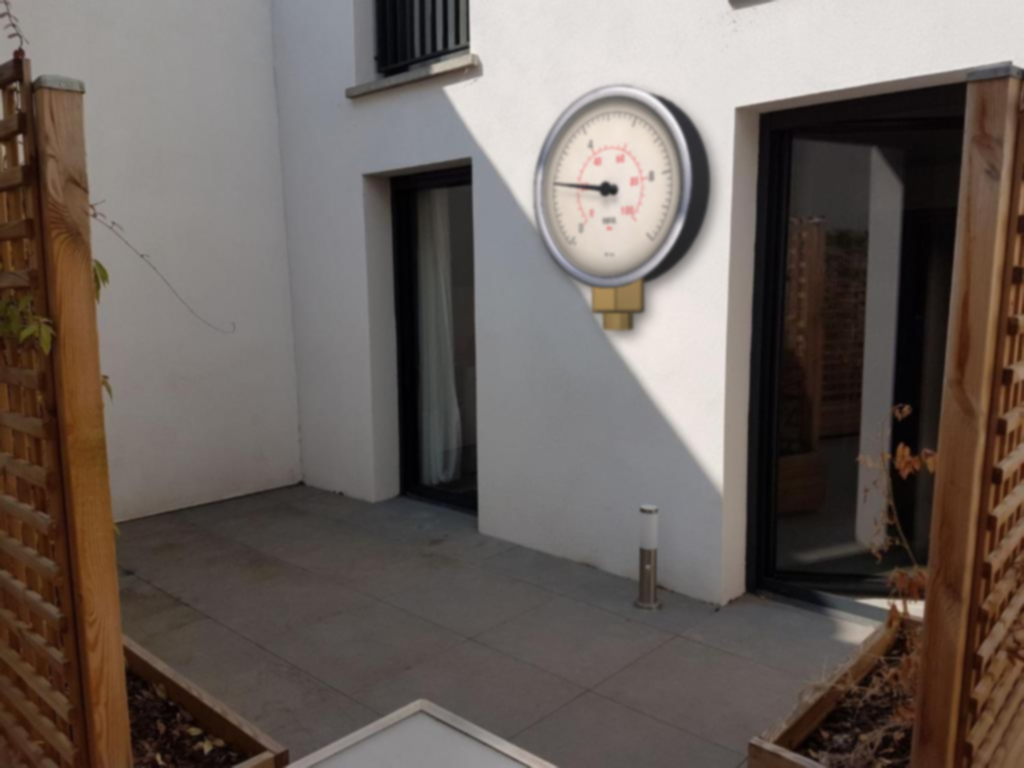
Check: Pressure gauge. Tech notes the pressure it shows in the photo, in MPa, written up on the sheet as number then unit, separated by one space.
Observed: 2 MPa
